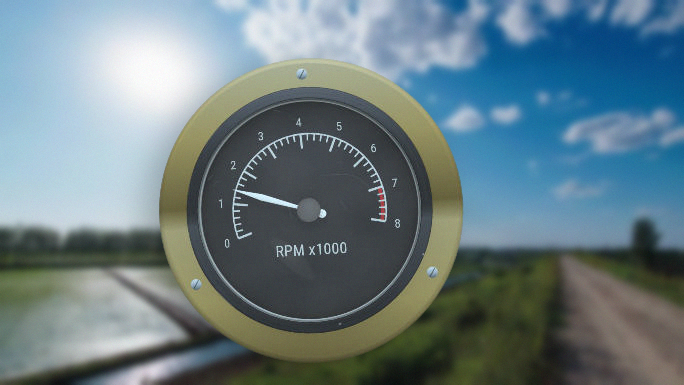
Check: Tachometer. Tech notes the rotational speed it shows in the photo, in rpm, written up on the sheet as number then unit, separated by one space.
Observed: 1400 rpm
